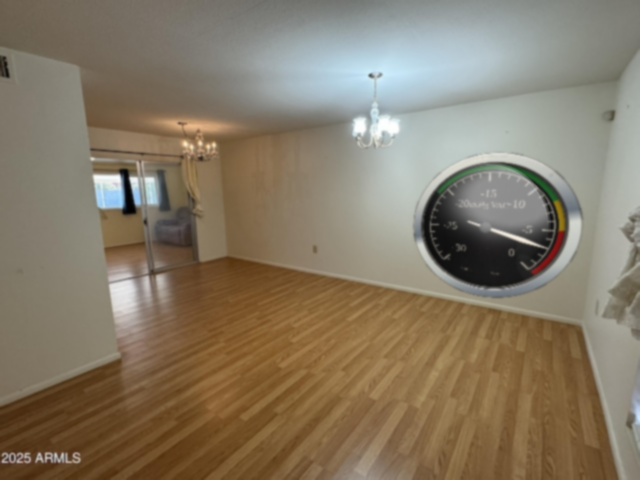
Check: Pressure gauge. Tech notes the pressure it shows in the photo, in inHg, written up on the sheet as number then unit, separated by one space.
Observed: -3 inHg
